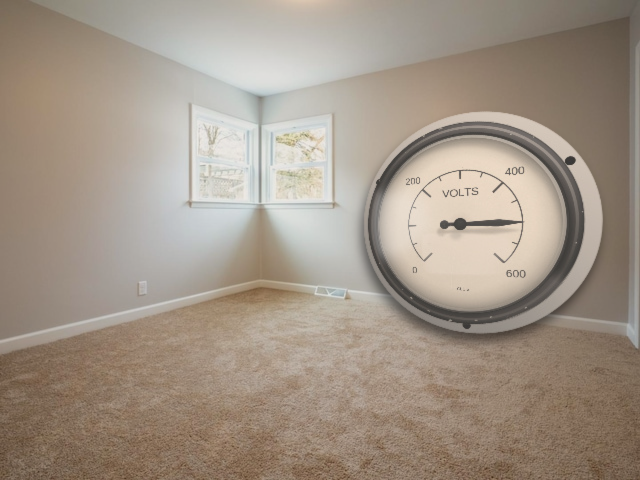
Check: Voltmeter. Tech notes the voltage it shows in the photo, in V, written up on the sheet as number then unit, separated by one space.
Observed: 500 V
